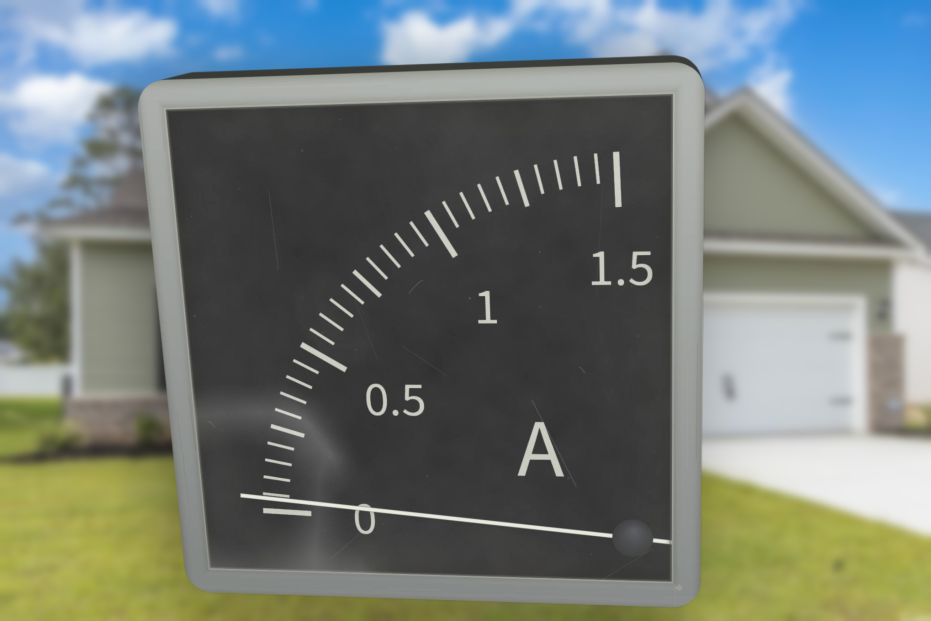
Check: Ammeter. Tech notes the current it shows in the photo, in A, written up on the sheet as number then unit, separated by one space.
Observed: 0.05 A
